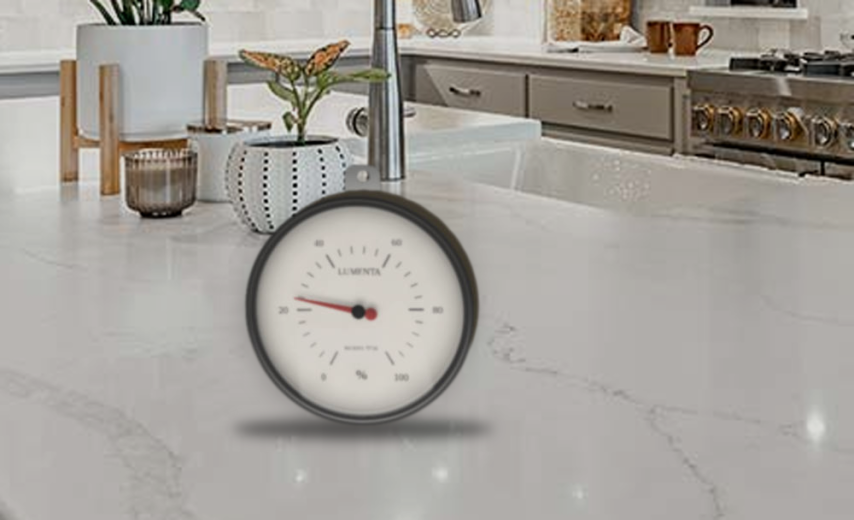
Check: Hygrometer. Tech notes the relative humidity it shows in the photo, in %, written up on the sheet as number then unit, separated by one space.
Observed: 24 %
